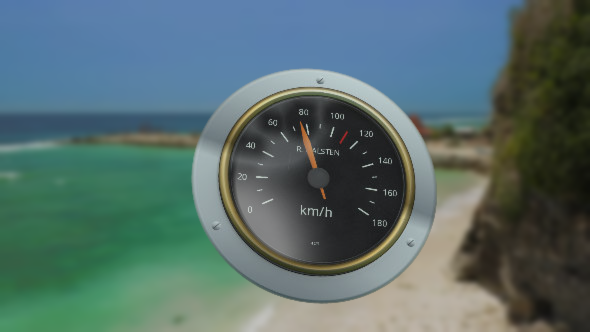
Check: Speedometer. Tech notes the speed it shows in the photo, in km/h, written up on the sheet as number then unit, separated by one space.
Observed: 75 km/h
